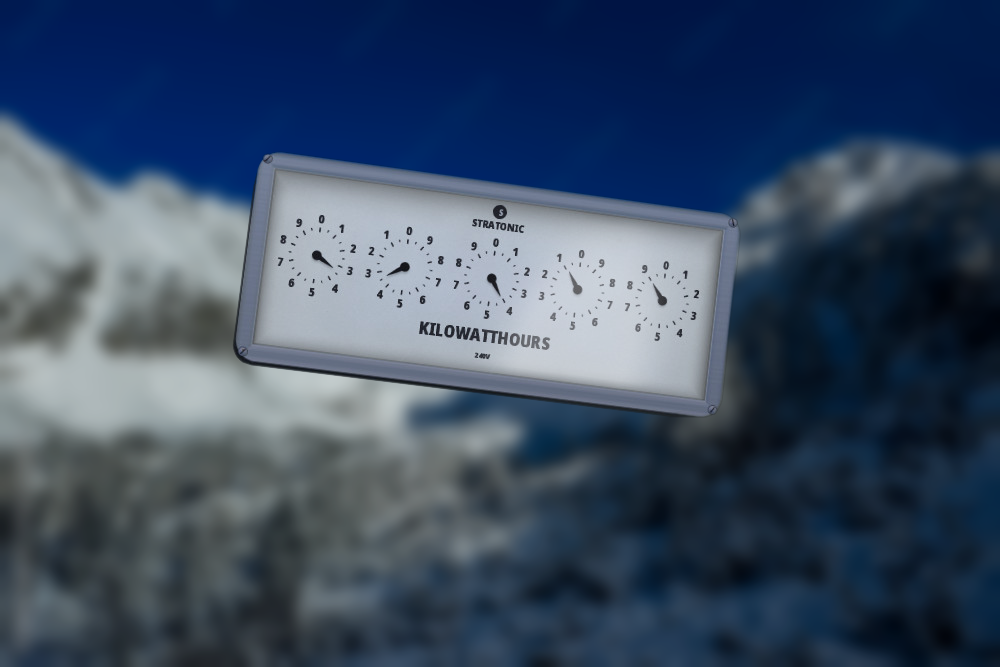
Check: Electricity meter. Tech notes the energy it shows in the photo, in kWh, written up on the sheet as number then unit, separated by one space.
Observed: 33409 kWh
